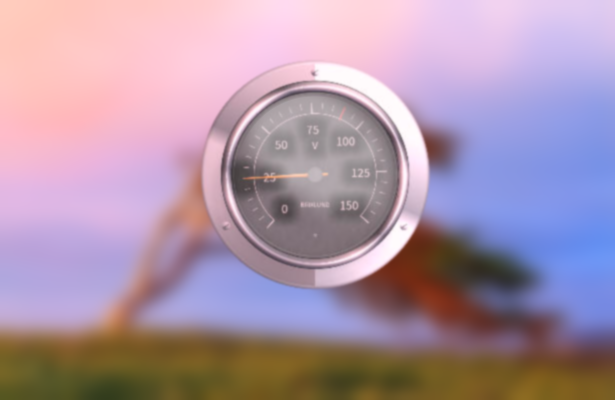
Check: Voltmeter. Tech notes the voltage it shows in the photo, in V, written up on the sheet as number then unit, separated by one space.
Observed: 25 V
